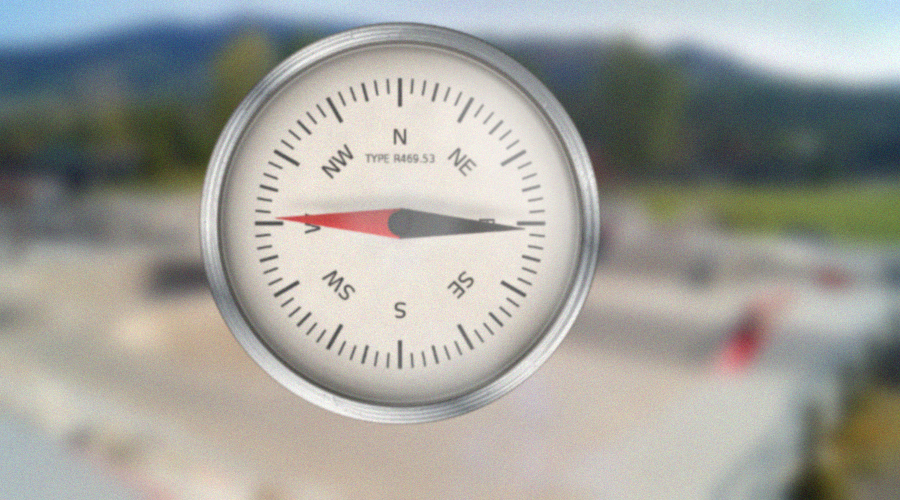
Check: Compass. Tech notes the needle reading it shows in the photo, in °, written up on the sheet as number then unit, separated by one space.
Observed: 272.5 °
